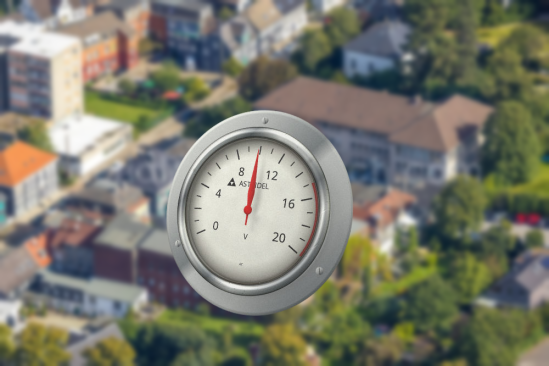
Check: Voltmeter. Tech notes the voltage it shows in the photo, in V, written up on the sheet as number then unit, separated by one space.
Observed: 10 V
